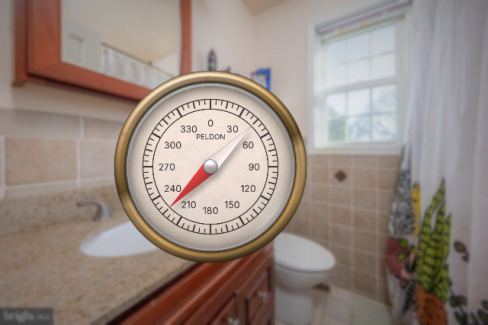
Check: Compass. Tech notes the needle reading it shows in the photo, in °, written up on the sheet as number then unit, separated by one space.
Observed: 225 °
